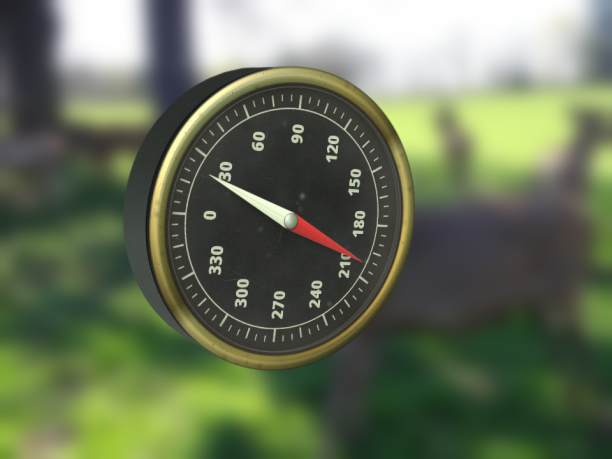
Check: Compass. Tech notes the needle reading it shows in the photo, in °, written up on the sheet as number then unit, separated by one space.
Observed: 202.5 °
